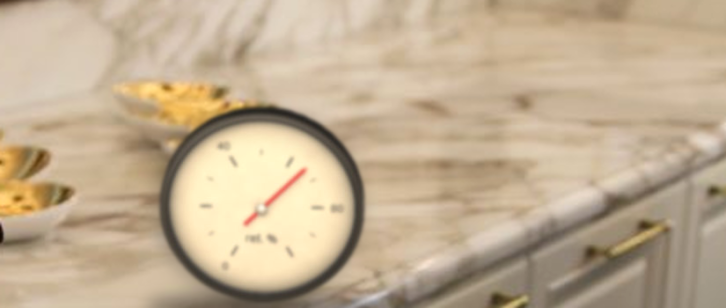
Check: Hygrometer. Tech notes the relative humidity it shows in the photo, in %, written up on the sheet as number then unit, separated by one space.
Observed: 65 %
